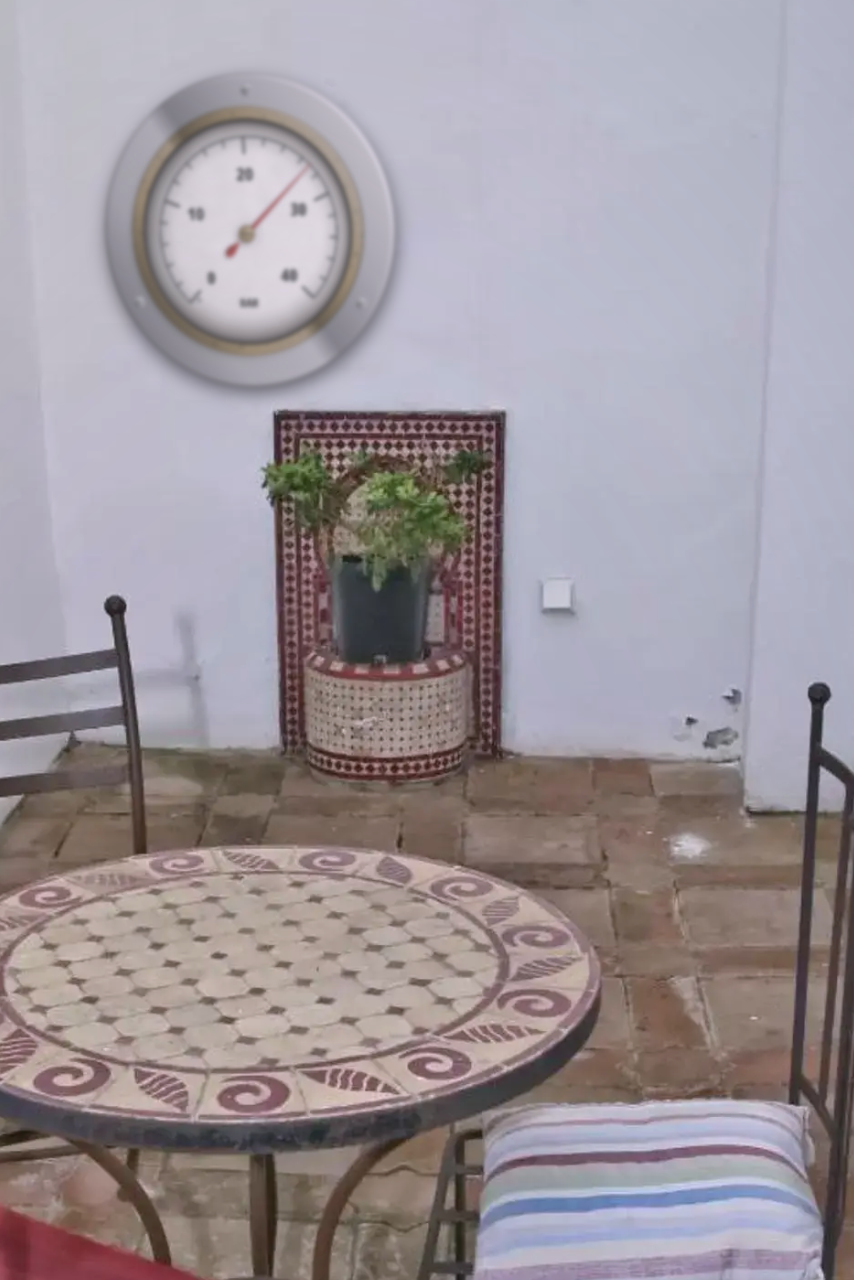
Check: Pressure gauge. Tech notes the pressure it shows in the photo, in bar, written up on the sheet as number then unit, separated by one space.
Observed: 27 bar
